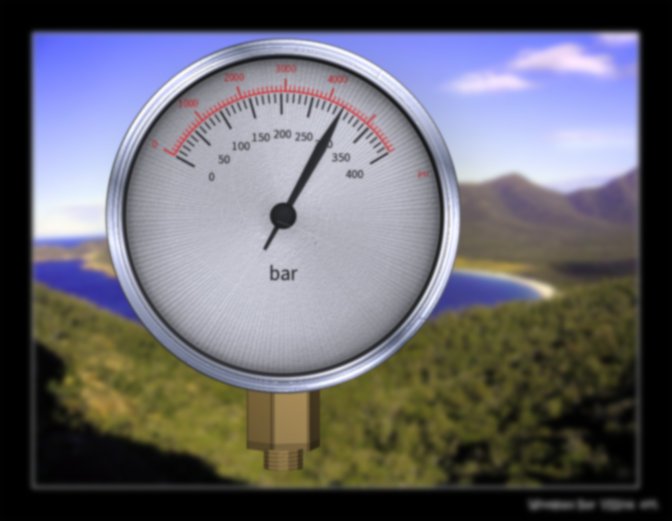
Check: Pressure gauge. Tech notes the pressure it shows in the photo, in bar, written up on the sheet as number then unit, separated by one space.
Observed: 300 bar
